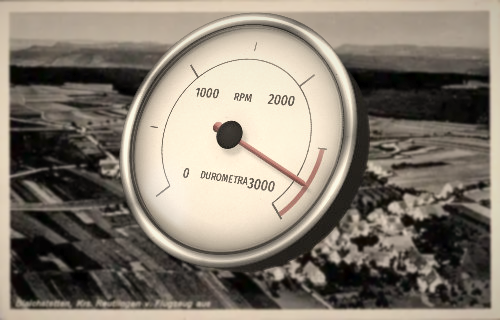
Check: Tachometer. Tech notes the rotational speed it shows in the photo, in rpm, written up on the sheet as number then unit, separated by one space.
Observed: 2750 rpm
